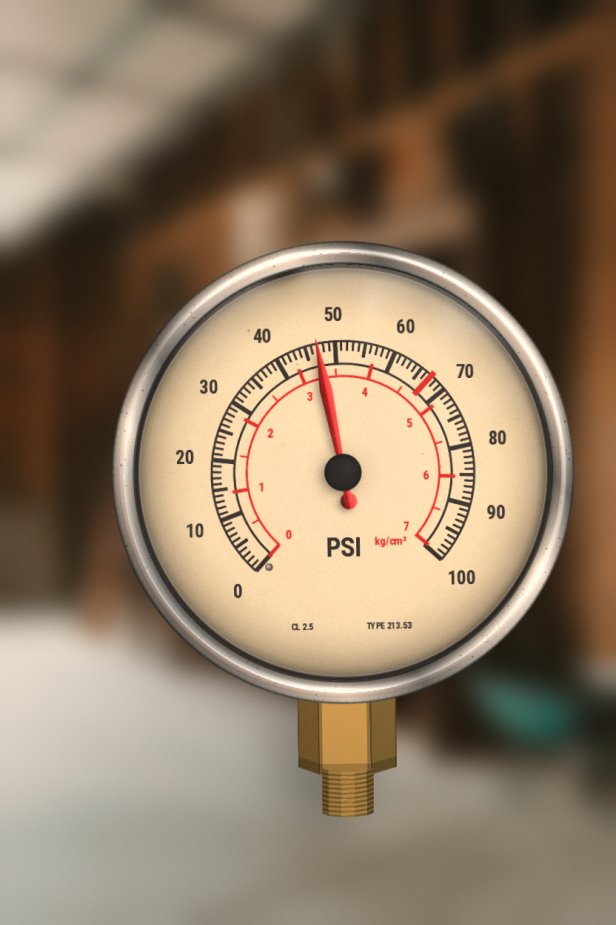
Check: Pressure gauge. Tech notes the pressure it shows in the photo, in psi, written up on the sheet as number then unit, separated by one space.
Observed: 47 psi
